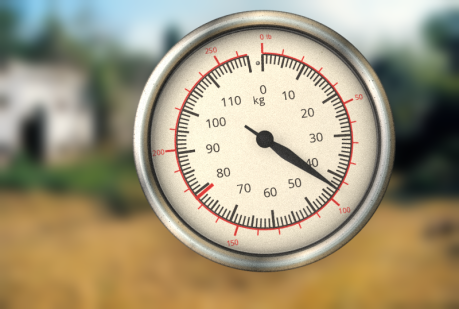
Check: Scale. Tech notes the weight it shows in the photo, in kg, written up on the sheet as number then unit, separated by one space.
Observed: 43 kg
